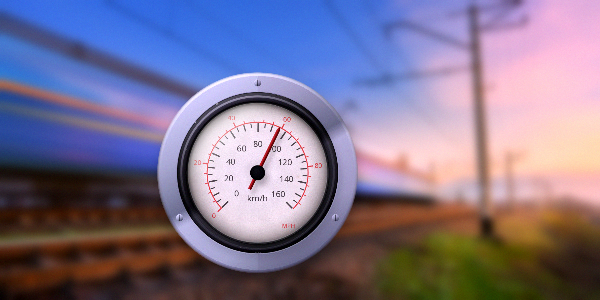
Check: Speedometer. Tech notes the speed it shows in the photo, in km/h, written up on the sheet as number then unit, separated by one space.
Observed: 95 km/h
